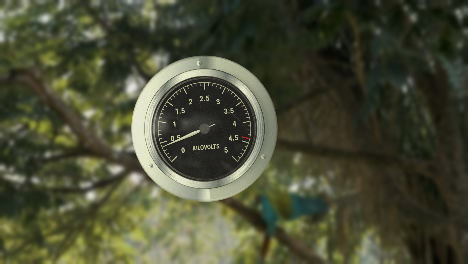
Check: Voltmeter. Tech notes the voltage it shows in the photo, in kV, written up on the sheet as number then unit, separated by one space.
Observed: 0.4 kV
